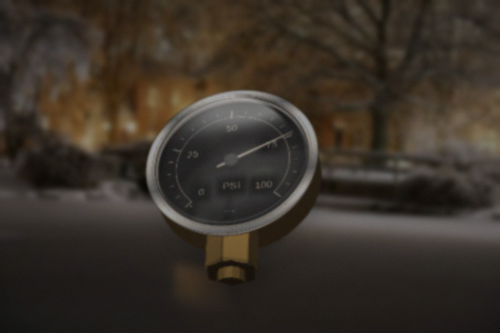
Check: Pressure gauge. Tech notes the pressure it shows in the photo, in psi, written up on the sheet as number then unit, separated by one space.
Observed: 75 psi
